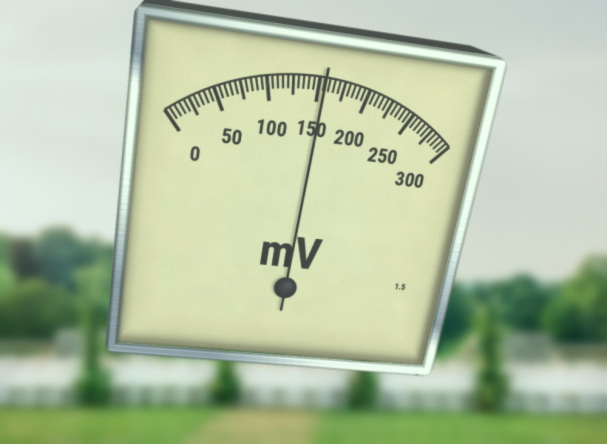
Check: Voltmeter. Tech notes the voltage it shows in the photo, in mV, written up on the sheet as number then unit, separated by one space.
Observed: 155 mV
